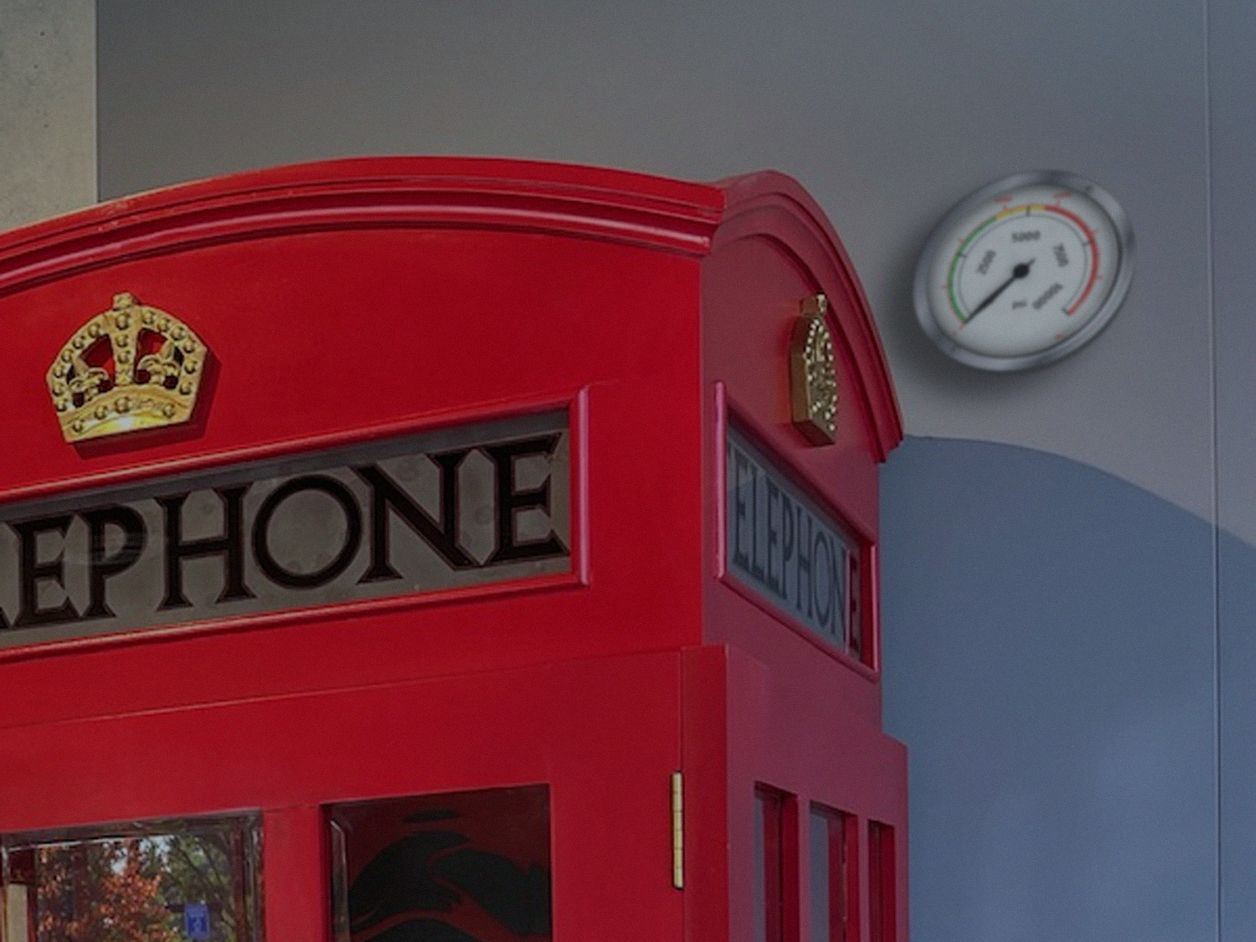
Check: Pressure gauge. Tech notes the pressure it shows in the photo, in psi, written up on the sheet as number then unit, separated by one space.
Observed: 0 psi
